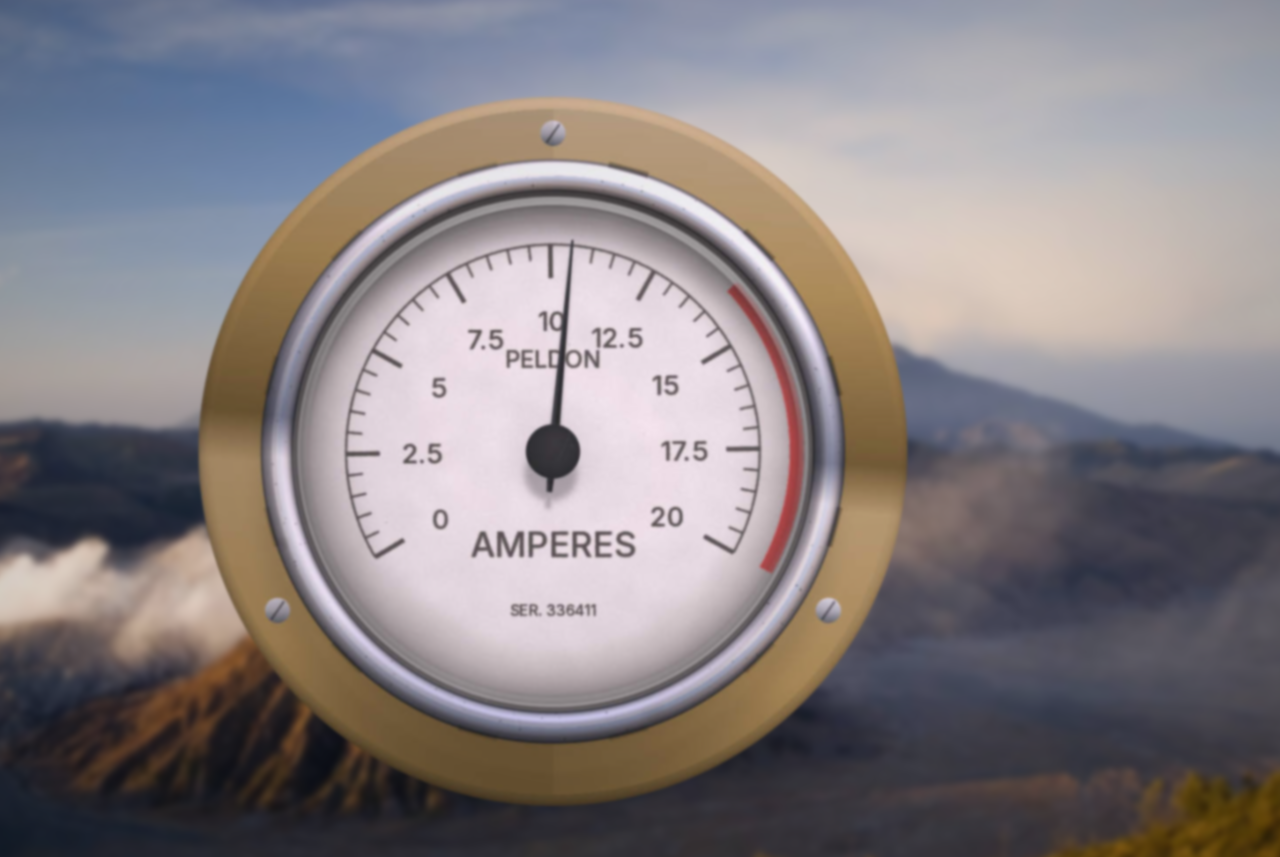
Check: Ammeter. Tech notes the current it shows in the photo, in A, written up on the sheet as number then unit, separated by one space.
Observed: 10.5 A
